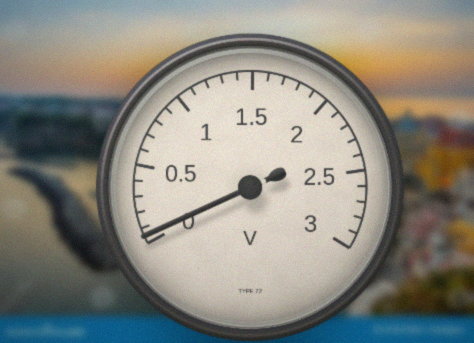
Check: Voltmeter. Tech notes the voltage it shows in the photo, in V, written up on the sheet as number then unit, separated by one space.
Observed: 0.05 V
